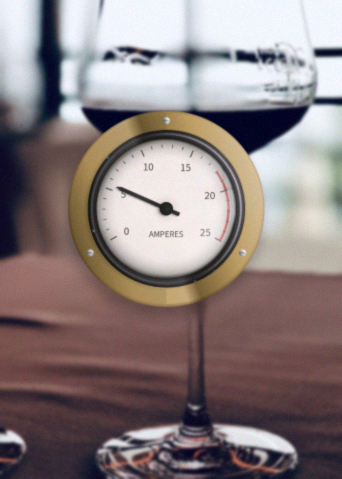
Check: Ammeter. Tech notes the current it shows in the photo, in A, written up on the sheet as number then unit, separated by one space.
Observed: 5.5 A
